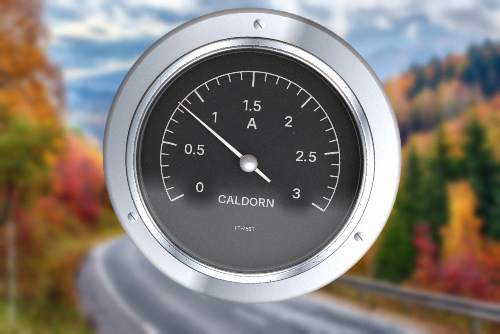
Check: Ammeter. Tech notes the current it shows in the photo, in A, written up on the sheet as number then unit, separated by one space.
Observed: 0.85 A
